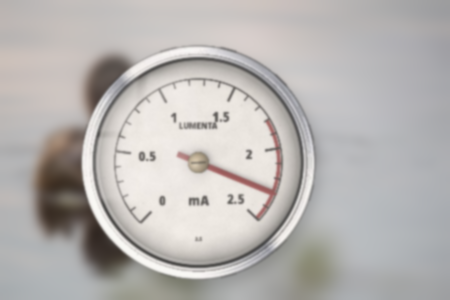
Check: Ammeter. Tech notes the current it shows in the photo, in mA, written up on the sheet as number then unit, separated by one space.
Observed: 2.3 mA
